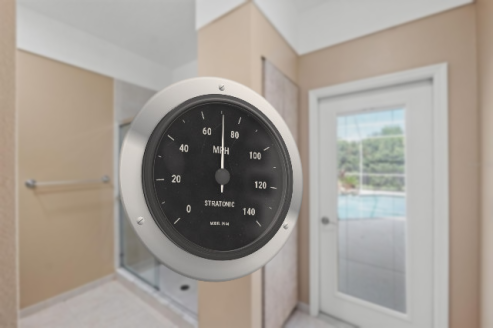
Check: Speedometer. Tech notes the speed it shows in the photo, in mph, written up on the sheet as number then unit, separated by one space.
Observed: 70 mph
